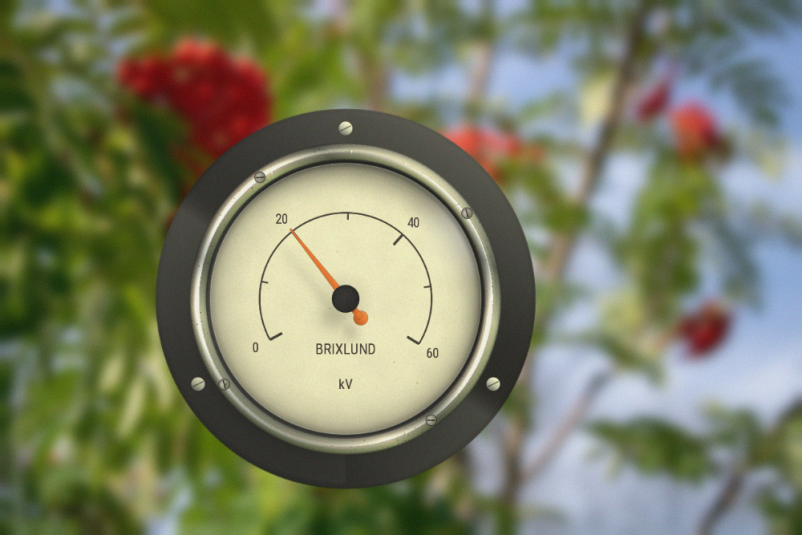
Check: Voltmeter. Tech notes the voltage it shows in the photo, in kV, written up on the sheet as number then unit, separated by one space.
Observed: 20 kV
